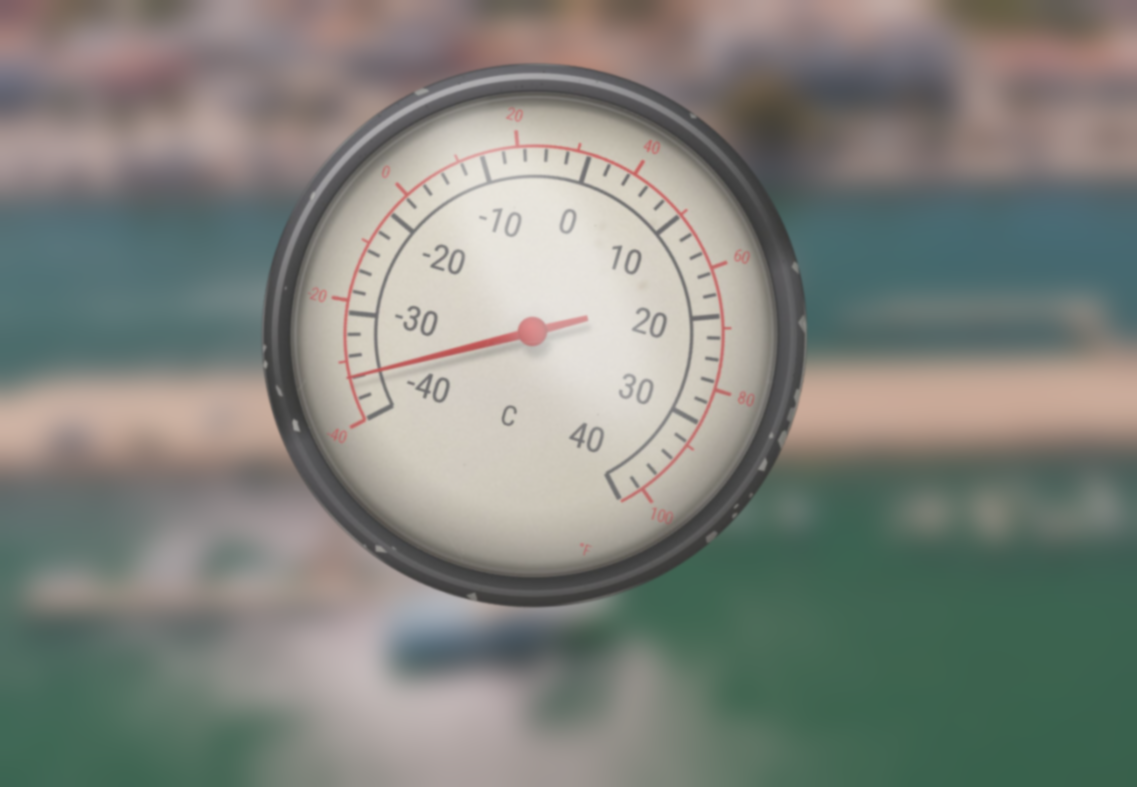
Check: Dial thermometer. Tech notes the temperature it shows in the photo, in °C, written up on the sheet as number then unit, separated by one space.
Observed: -36 °C
